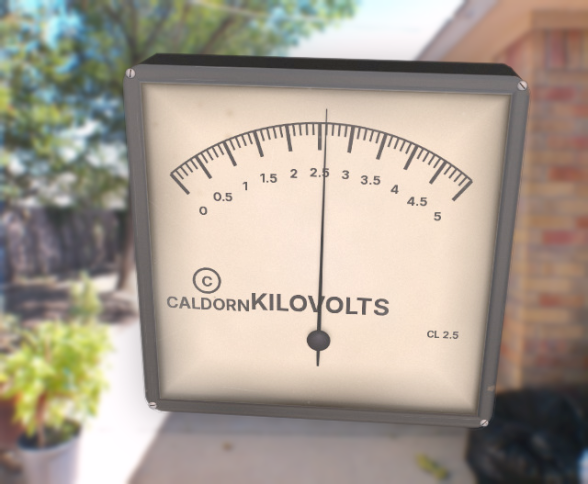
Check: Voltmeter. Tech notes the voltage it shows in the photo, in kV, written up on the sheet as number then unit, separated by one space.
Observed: 2.6 kV
